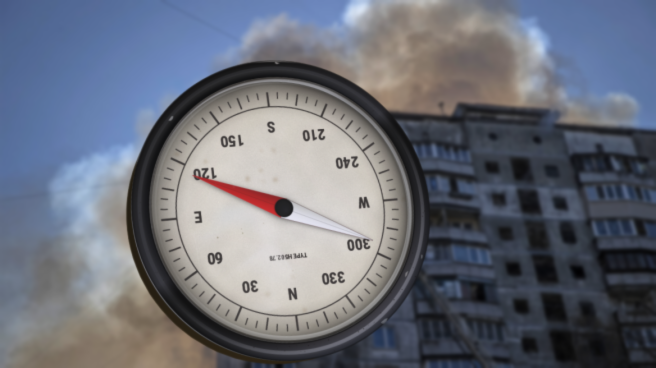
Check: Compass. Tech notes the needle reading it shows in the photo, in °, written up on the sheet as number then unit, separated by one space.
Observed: 115 °
